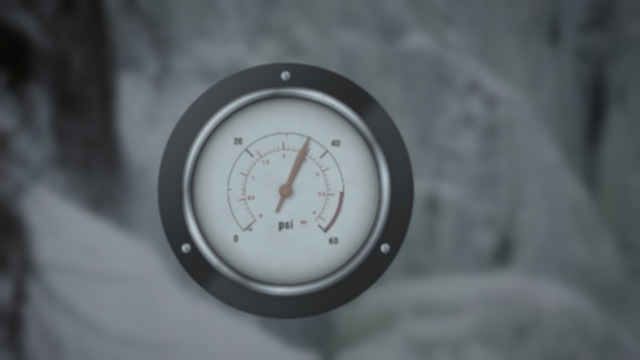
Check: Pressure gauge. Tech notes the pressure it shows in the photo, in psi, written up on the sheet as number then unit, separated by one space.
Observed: 35 psi
